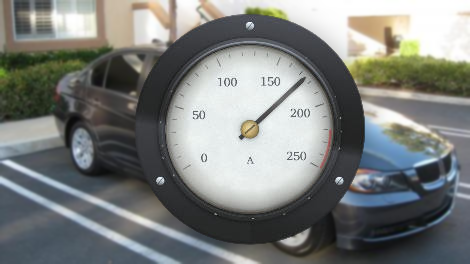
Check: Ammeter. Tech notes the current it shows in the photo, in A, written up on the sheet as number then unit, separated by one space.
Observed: 175 A
